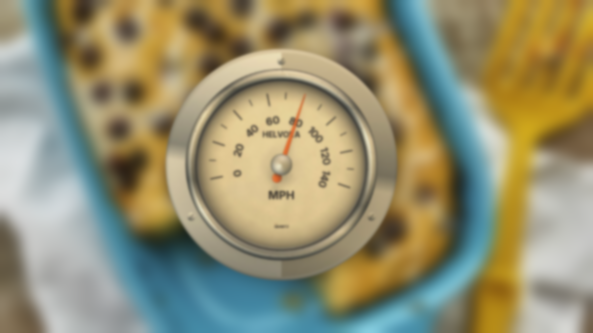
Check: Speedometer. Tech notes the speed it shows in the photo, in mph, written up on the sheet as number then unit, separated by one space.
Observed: 80 mph
